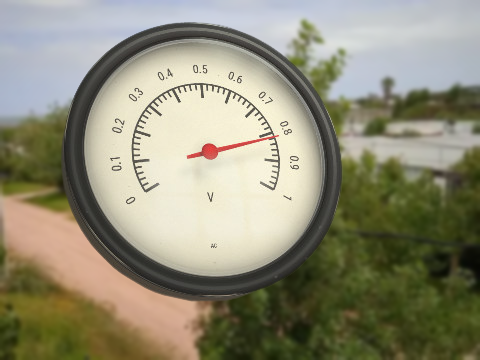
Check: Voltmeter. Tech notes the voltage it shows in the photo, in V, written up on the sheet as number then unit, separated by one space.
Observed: 0.82 V
